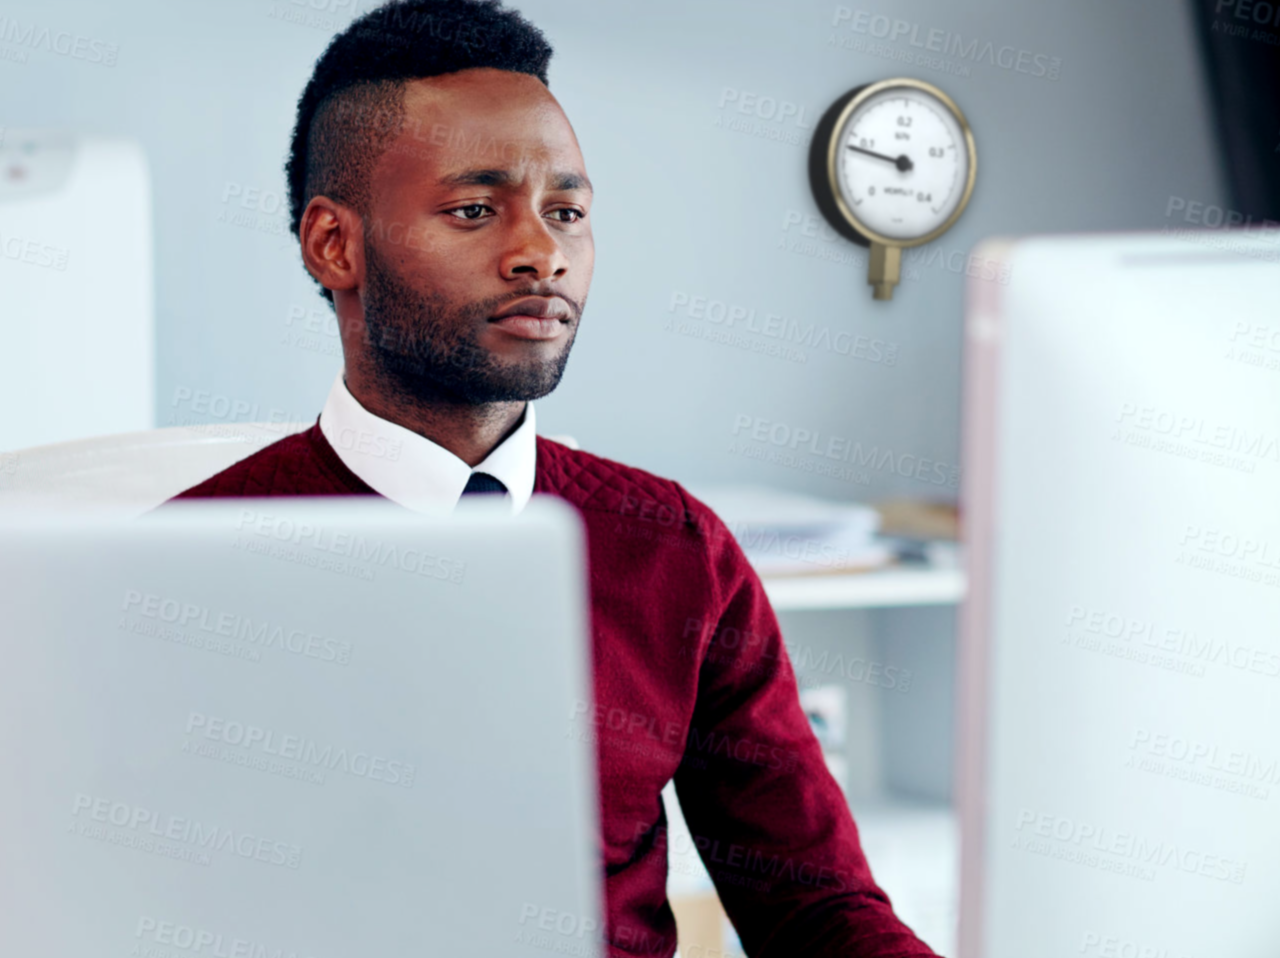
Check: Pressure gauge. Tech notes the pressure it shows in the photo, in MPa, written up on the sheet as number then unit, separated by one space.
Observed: 0.08 MPa
